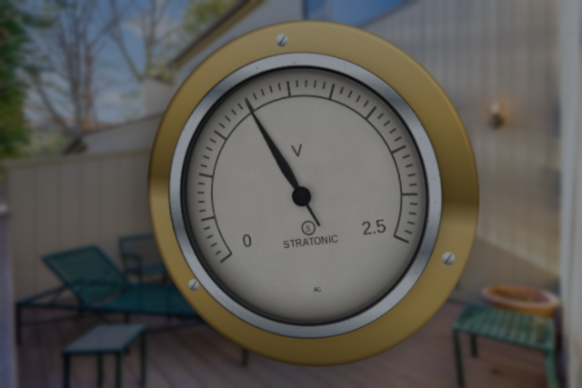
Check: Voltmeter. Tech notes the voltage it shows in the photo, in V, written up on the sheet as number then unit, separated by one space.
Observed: 1 V
